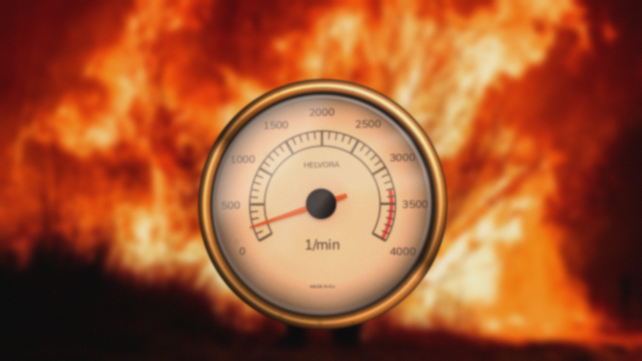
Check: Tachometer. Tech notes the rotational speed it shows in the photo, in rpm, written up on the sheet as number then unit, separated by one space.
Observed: 200 rpm
